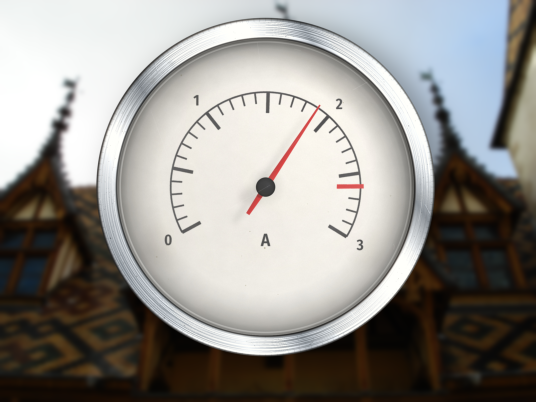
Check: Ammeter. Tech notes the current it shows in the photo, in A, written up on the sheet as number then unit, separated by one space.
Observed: 1.9 A
